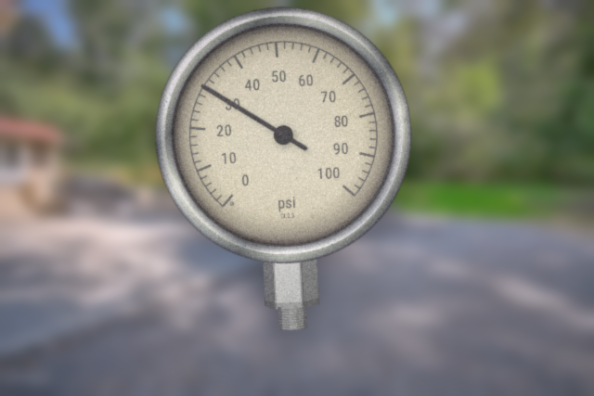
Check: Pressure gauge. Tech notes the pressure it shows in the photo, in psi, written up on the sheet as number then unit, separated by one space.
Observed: 30 psi
